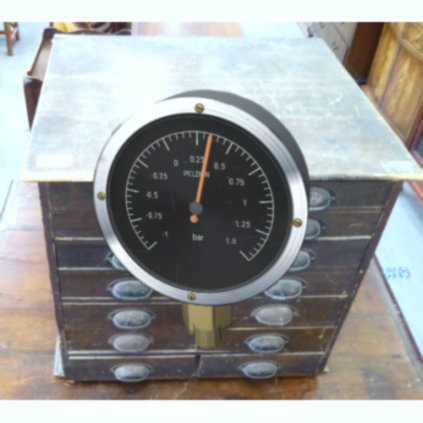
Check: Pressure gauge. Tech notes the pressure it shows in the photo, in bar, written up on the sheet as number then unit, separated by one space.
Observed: 0.35 bar
